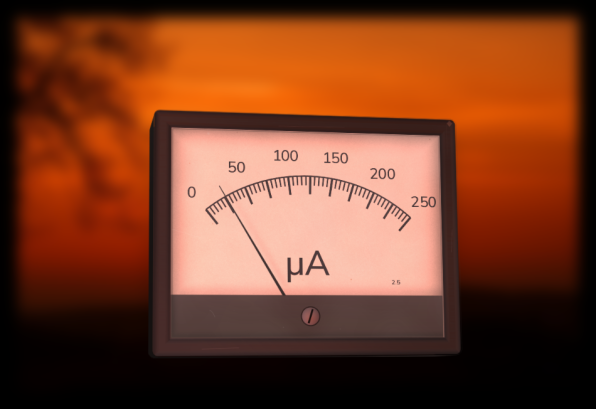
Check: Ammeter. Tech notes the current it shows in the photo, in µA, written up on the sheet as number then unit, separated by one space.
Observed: 25 µA
